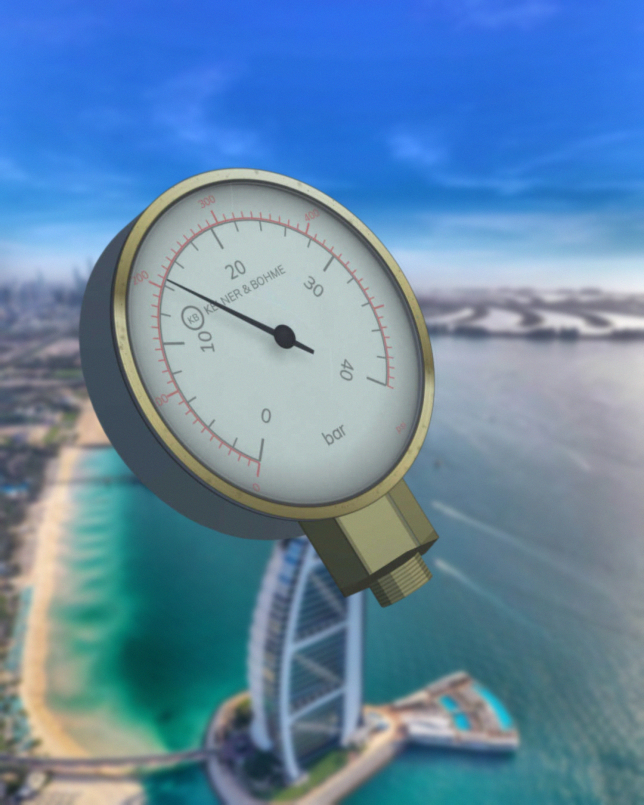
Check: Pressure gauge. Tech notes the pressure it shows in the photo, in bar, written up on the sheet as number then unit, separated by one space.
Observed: 14 bar
